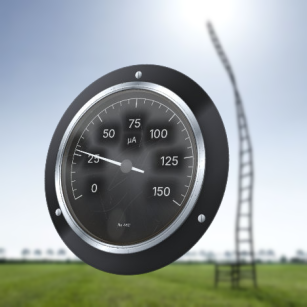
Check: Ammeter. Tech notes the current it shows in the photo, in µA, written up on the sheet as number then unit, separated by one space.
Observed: 27.5 µA
